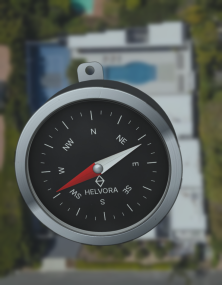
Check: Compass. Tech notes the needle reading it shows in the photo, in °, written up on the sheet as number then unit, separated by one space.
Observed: 245 °
